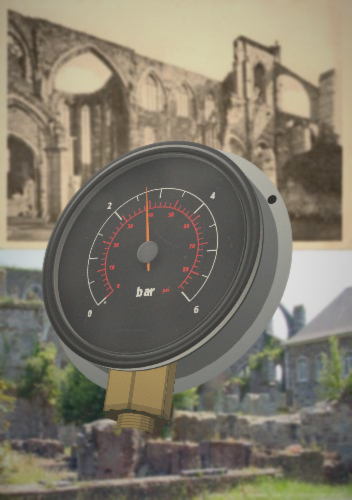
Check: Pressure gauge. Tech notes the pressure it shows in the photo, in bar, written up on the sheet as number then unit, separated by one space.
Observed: 2.75 bar
